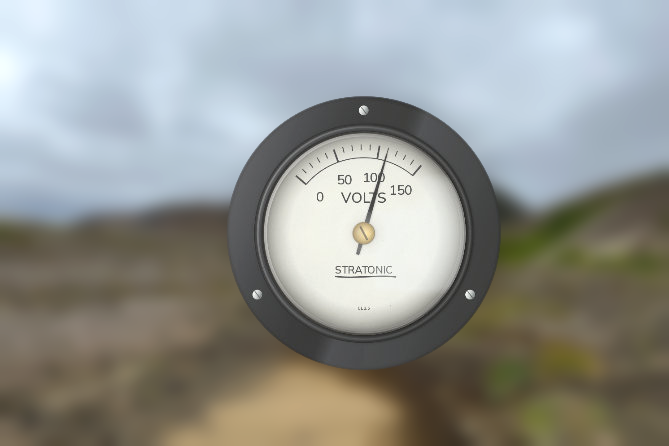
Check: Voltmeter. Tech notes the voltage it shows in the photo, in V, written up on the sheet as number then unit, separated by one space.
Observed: 110 V
